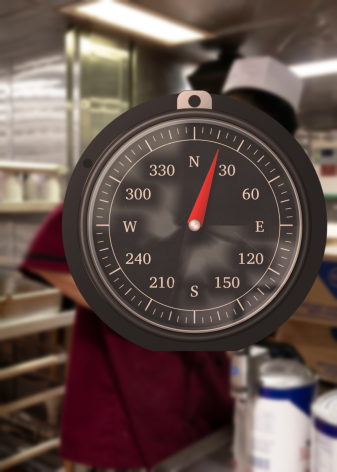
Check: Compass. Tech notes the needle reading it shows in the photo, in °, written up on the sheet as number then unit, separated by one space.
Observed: 17.5 °
